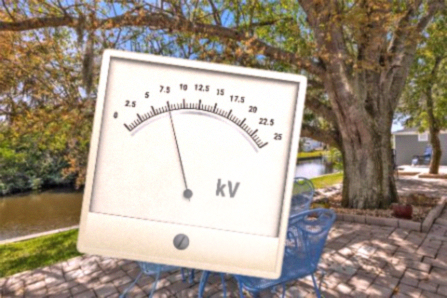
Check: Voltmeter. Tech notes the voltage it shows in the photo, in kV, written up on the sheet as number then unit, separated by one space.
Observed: 7.5 kV
